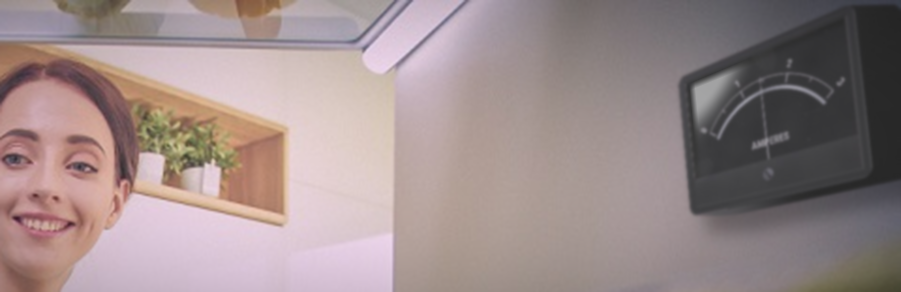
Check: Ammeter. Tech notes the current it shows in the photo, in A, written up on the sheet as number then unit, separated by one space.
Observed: 1.5 A
